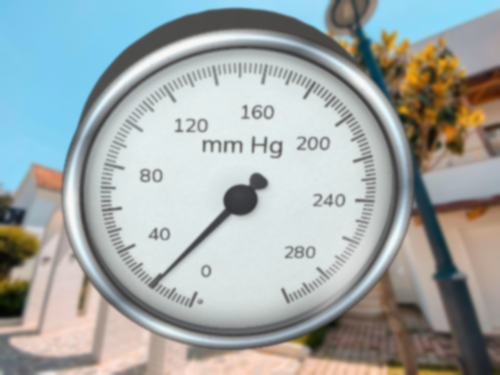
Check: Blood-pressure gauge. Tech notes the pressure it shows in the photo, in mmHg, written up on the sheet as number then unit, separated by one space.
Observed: 20 mmHg
